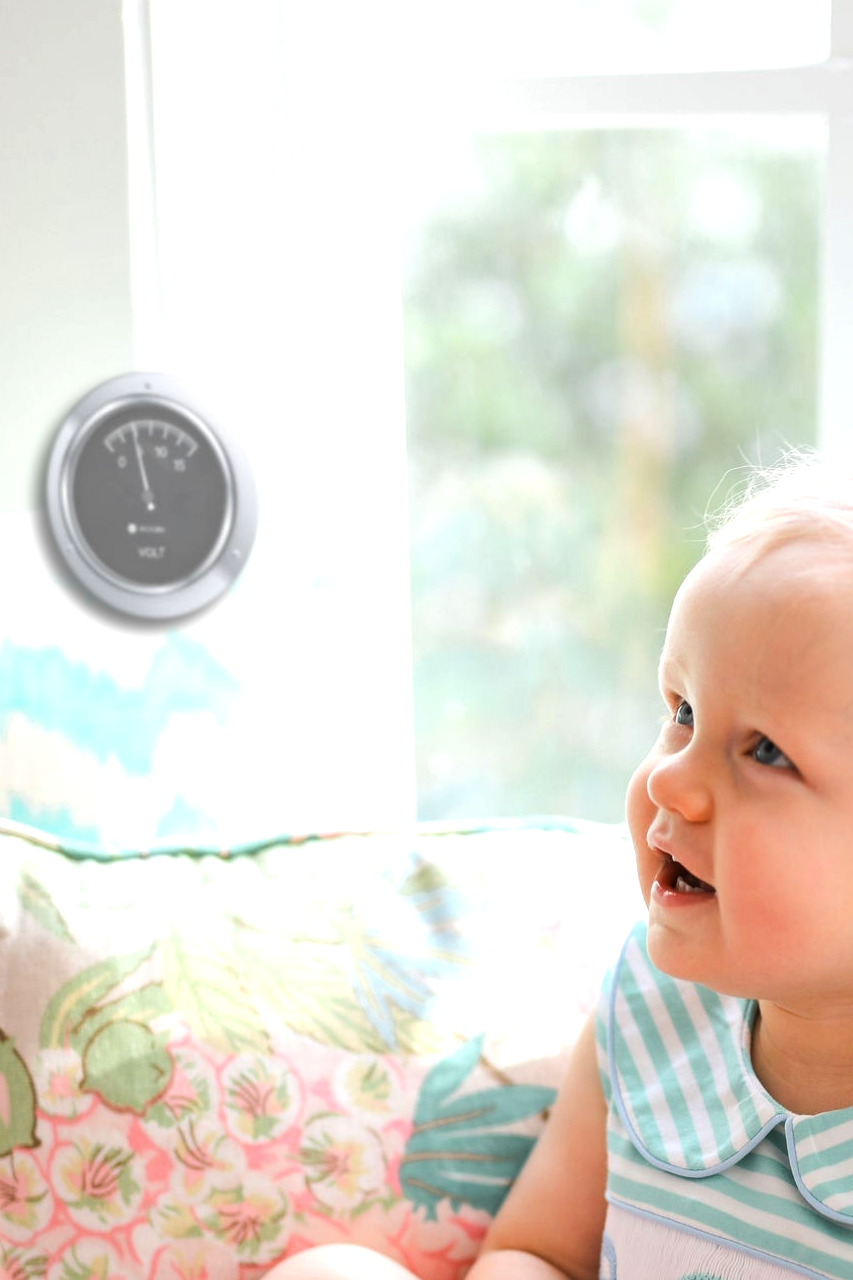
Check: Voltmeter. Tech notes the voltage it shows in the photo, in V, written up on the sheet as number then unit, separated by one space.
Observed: 5 V
